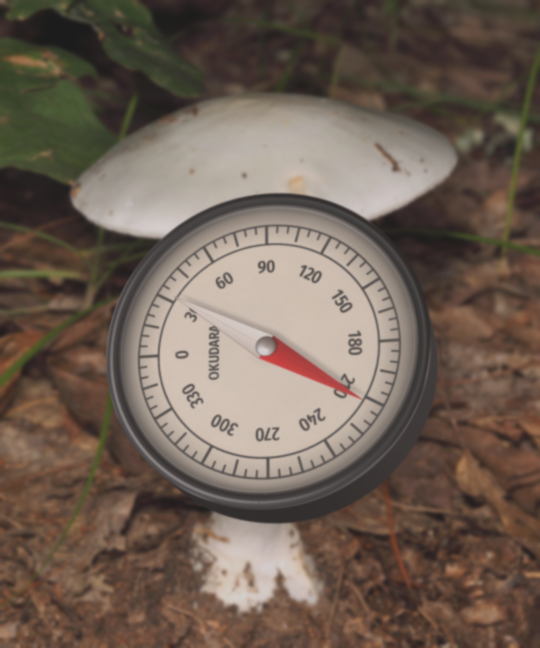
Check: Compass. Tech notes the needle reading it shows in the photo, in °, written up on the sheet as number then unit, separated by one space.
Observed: 212.5 °
